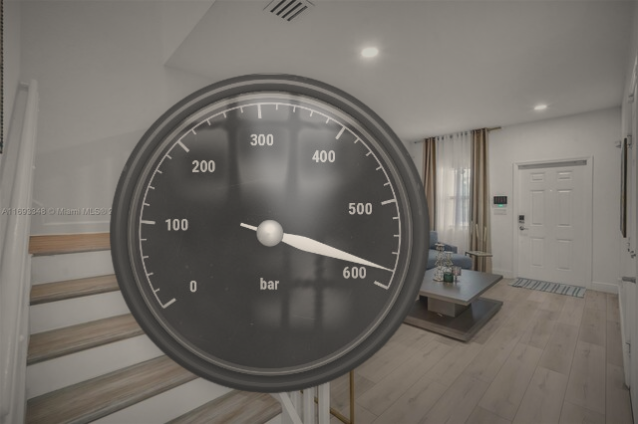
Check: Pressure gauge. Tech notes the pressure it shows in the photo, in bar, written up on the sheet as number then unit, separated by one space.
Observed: 580 bar
